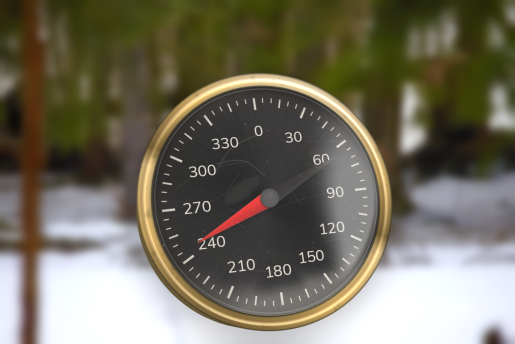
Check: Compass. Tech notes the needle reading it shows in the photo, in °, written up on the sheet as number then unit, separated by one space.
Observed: 245 °
